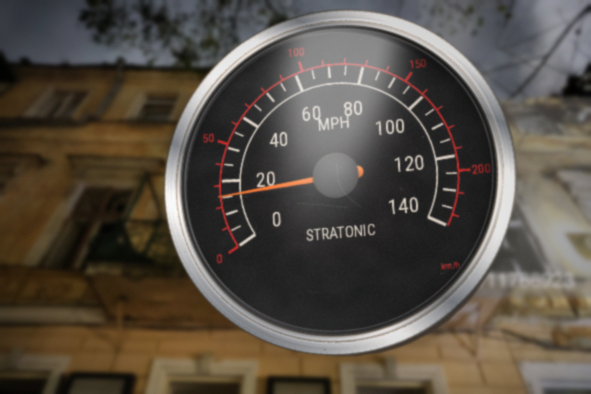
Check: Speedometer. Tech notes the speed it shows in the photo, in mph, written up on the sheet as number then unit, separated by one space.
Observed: 15 mph
